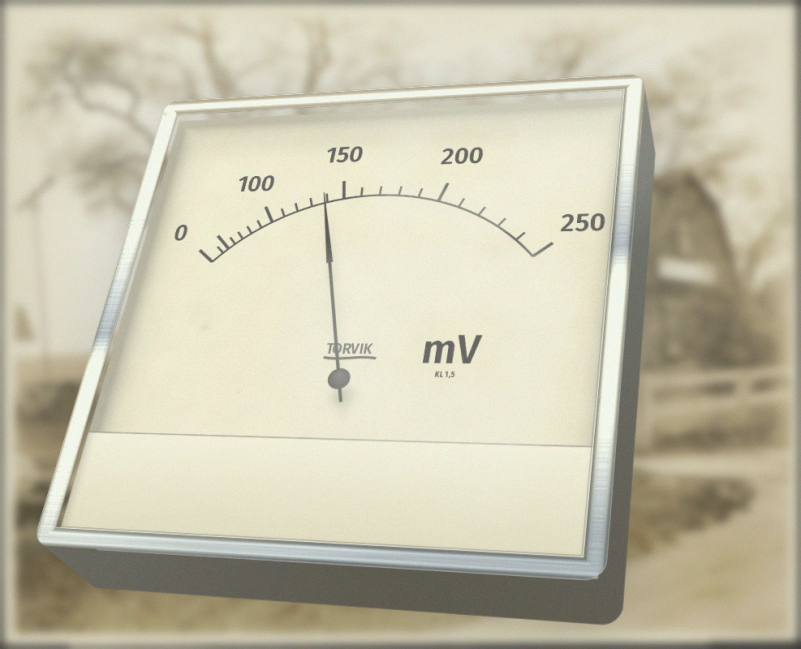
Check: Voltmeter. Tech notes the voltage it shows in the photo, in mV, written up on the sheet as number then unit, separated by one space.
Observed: 140 mV
